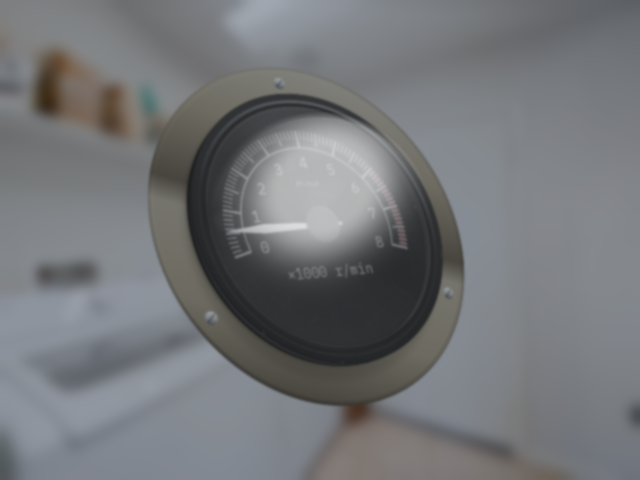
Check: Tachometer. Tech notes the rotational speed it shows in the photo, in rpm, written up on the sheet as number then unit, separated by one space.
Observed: 500 rpm
